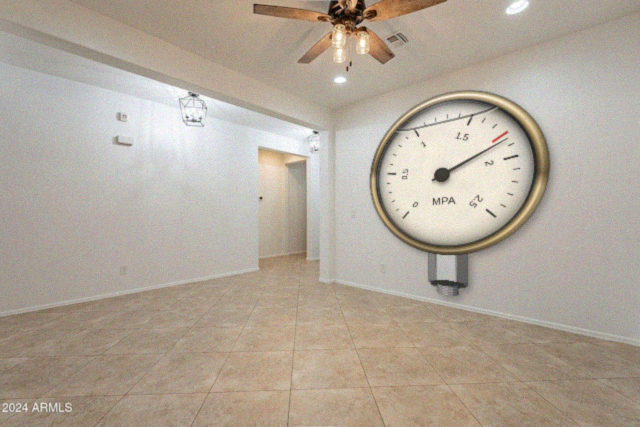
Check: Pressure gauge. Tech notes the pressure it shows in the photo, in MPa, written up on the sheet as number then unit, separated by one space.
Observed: 1.85 MPa
